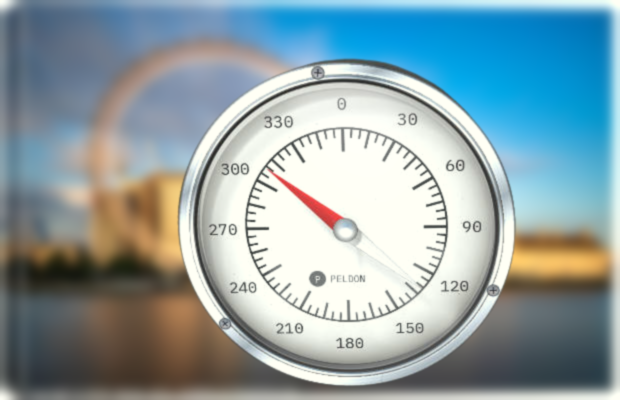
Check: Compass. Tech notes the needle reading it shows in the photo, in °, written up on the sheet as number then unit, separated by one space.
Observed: 310 °
